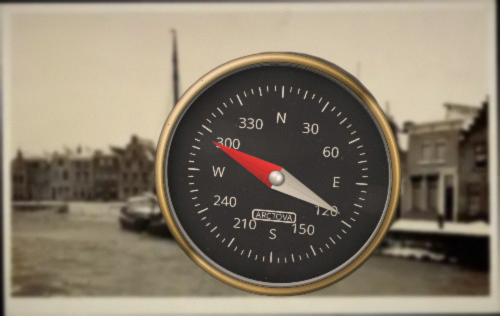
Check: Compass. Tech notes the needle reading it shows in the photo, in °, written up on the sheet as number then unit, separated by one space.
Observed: 295 °
